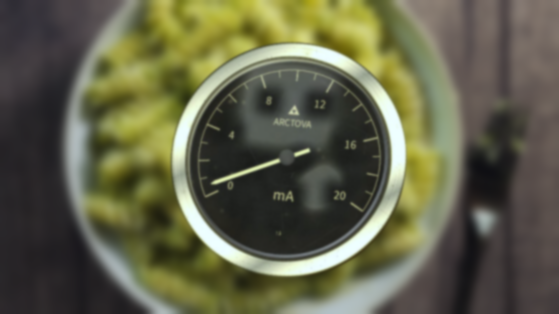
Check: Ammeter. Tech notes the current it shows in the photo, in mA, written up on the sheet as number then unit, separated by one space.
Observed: 0.5 mA
